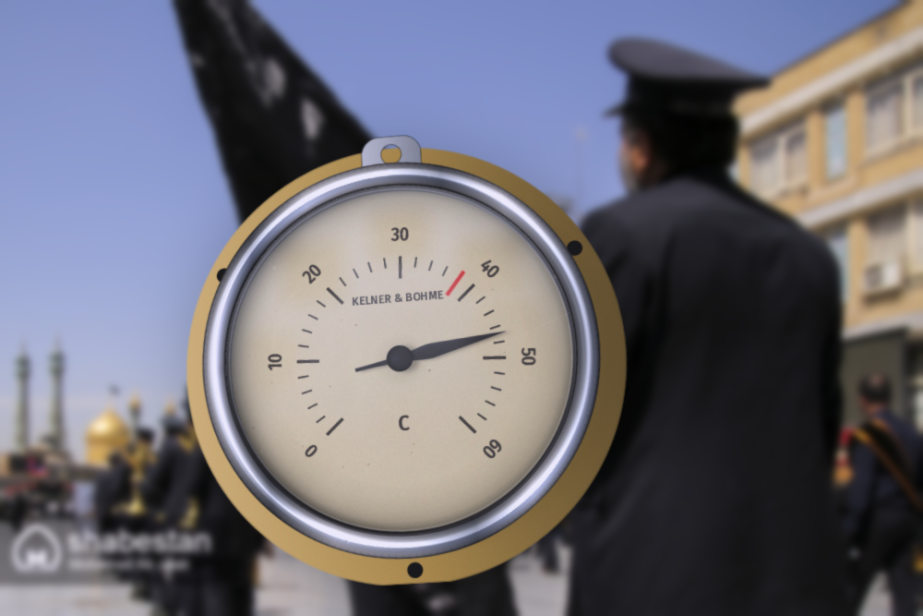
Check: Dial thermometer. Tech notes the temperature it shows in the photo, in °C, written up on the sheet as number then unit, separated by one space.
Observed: 47 °C
